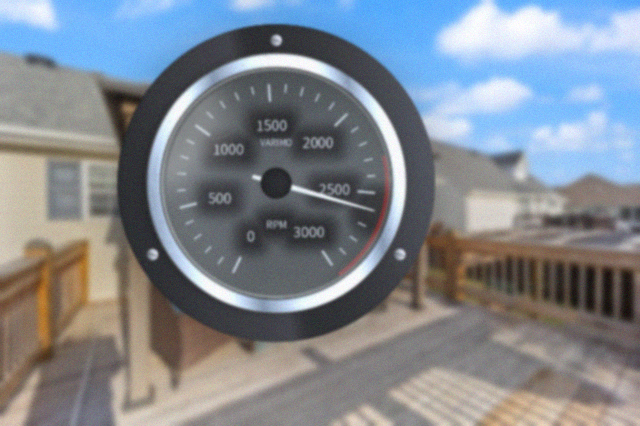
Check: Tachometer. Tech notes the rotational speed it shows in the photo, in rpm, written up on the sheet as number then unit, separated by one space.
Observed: 2600 rpm
